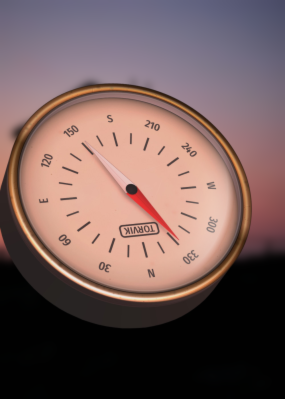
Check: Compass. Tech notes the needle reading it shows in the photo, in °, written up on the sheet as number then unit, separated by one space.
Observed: 330 °
